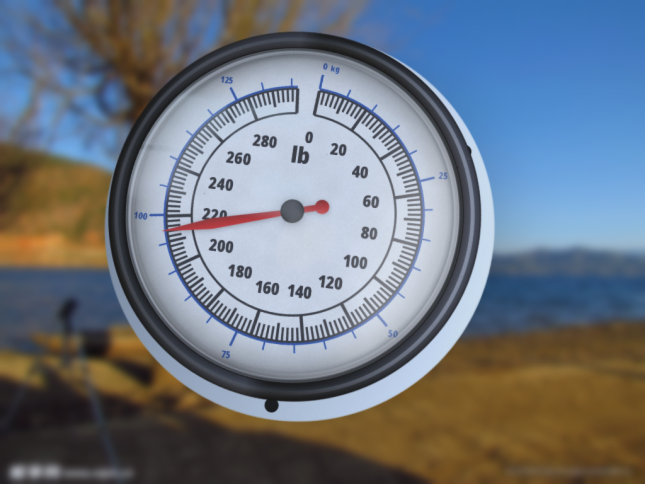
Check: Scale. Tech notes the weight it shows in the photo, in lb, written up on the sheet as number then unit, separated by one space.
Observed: 214 lb
